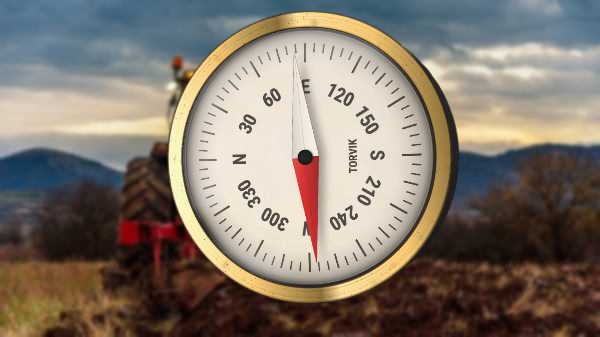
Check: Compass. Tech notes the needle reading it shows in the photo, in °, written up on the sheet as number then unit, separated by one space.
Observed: 265 °
